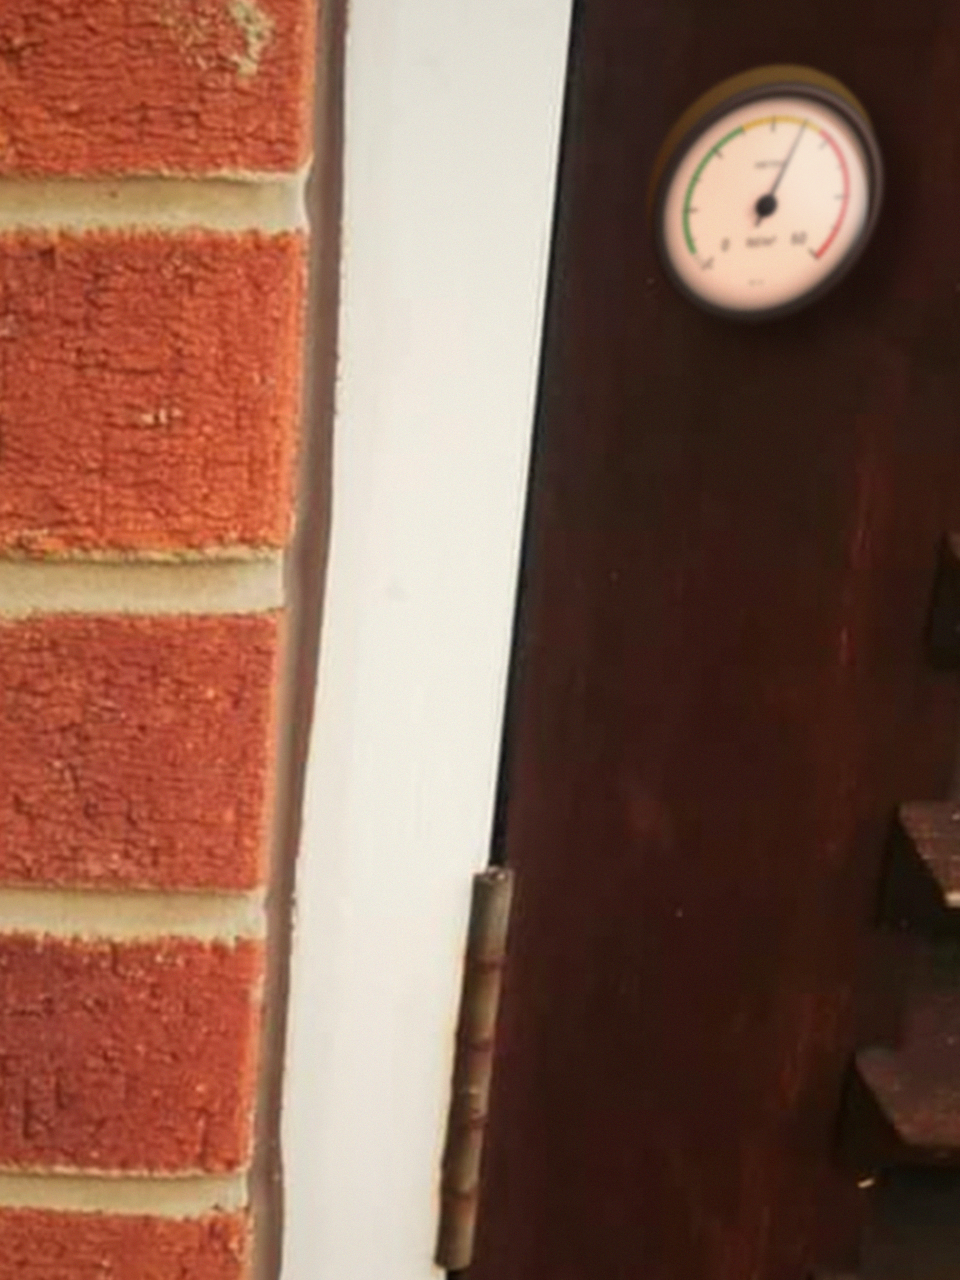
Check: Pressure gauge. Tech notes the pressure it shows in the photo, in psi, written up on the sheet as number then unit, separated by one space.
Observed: 35 psi
